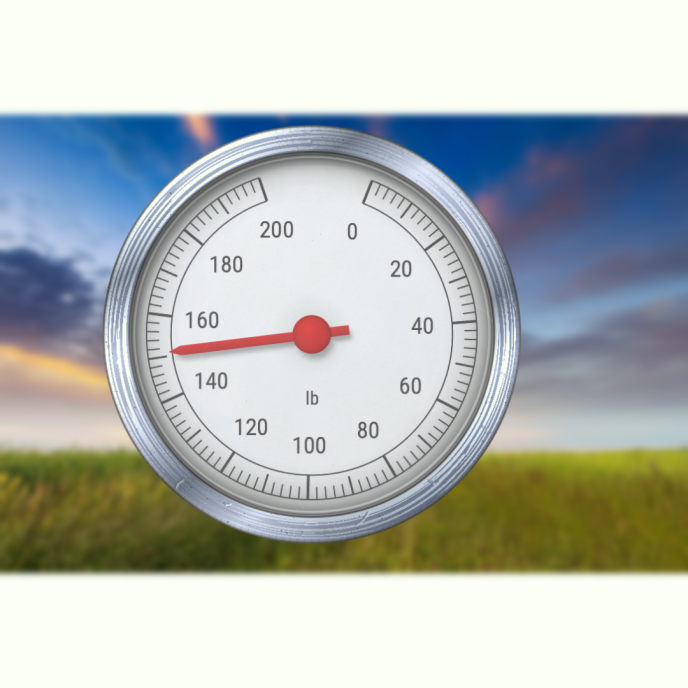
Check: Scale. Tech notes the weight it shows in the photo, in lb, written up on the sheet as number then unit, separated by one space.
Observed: 151 lb
